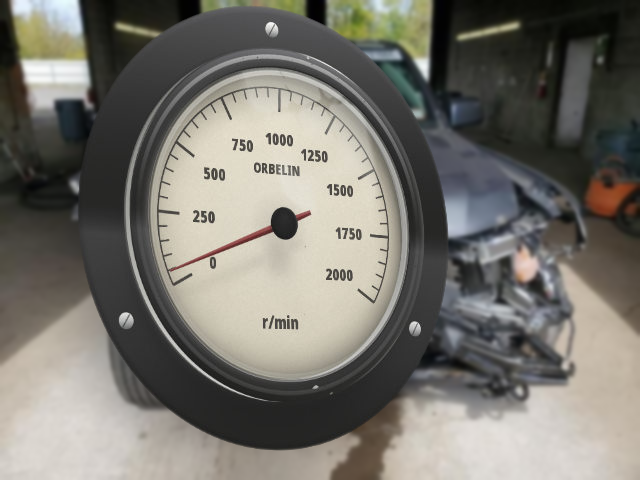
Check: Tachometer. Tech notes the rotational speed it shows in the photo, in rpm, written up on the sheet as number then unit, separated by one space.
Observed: 50 rpm
